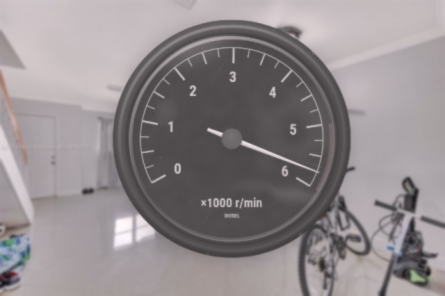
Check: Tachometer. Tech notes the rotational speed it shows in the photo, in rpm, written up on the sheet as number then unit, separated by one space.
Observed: 5750 rpm
